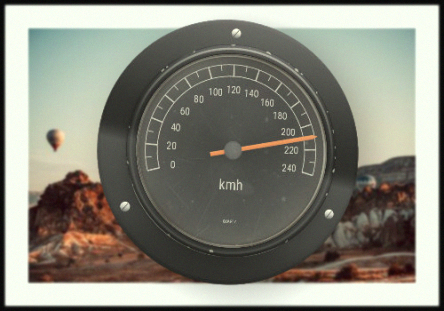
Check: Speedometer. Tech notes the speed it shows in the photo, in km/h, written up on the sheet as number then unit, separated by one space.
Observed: 210 km/h
